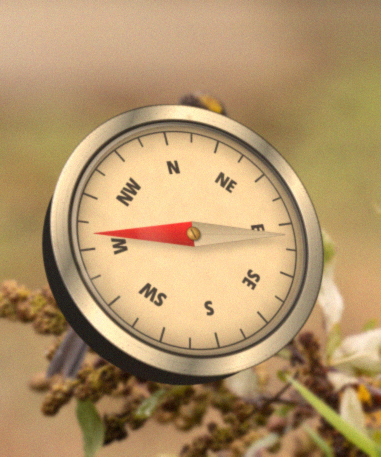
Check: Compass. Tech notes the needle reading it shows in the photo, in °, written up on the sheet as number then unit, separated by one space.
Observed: 277.5 °
